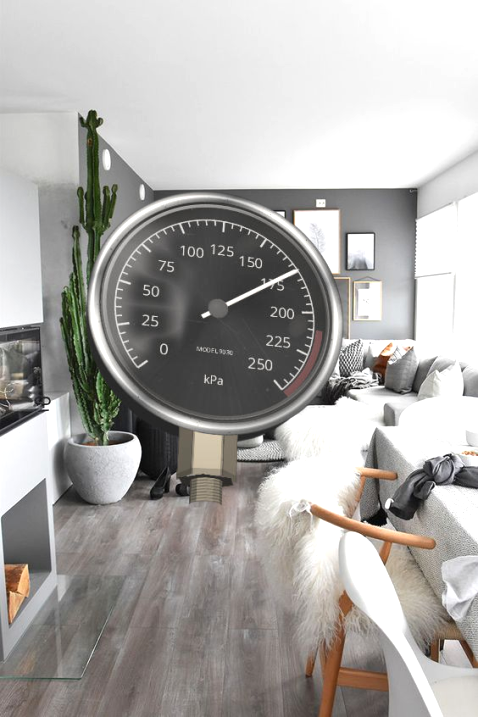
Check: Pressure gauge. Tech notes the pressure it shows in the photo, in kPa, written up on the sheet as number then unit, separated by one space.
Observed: 175 kPa
